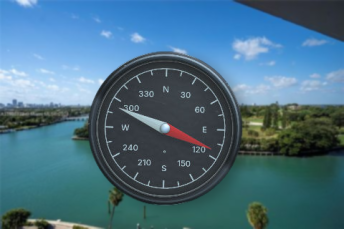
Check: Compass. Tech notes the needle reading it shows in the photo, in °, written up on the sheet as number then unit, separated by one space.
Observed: 112.5 °
